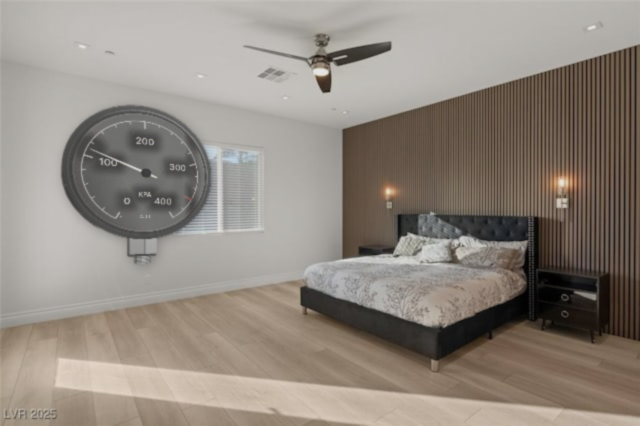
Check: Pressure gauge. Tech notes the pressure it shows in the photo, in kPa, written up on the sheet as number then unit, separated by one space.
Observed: 110 kPa
